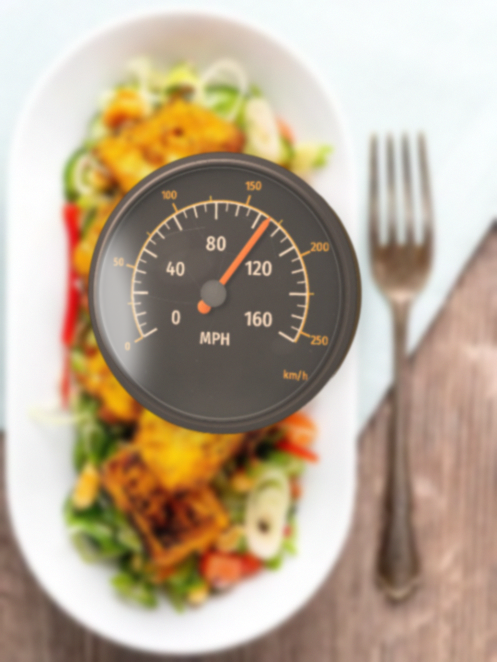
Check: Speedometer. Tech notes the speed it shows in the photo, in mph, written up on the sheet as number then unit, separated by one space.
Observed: 105 mph
